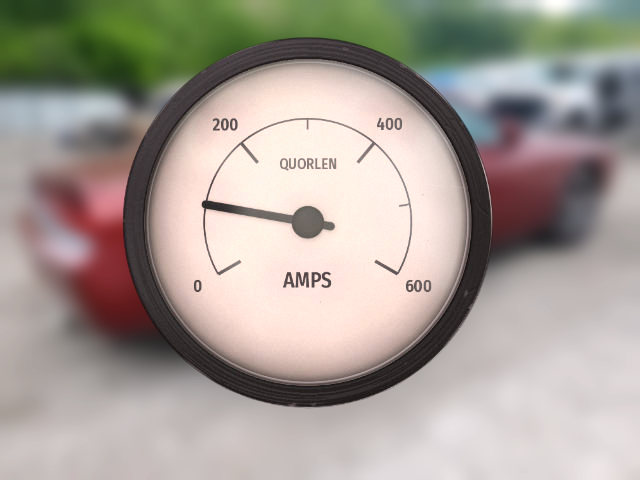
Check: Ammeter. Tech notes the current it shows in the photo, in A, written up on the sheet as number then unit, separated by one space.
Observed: 100 A
